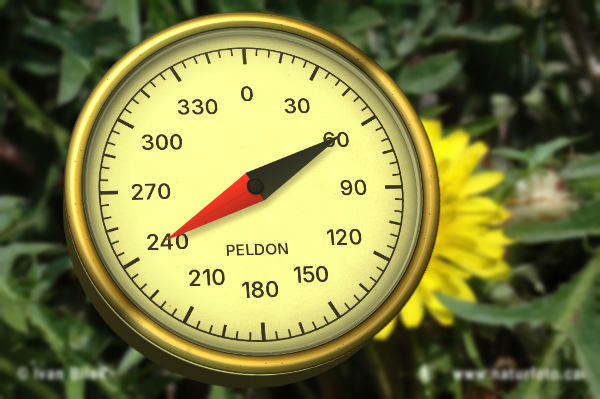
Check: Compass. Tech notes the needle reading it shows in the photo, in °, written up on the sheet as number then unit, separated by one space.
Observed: 240 °
